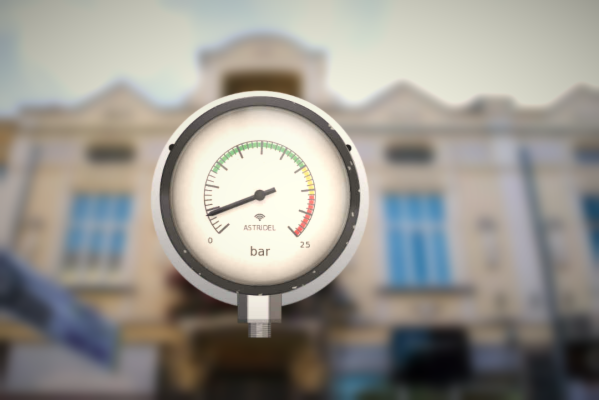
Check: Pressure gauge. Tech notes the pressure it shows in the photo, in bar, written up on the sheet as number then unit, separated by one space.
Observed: 2 bar
